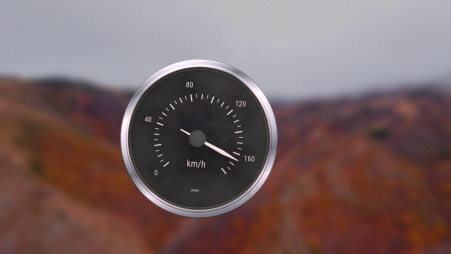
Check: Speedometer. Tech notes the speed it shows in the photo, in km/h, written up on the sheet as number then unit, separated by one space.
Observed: 165 km/h
